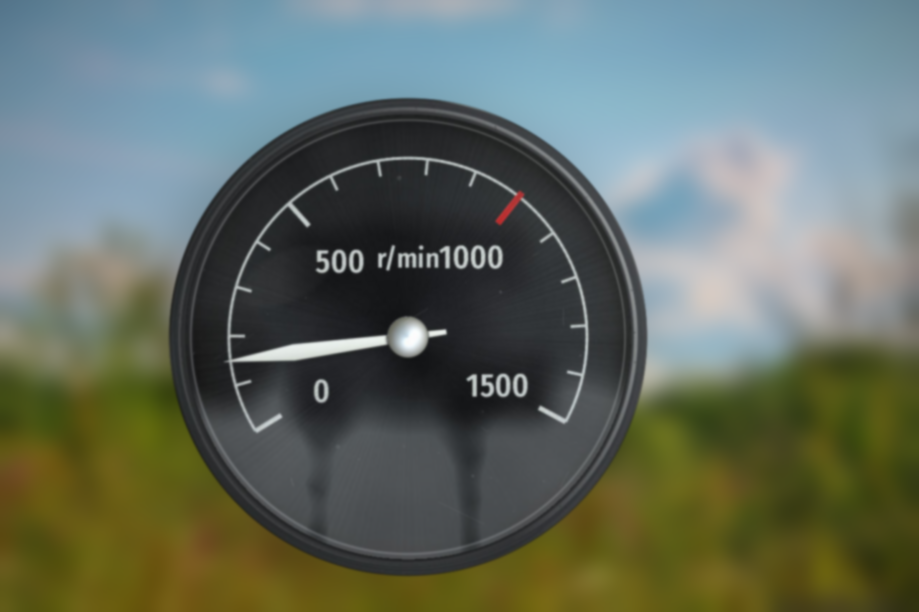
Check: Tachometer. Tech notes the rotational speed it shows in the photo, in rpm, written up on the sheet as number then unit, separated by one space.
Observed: 150 rpm
